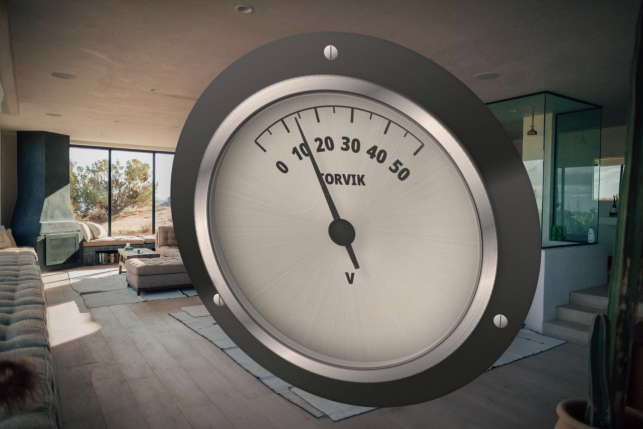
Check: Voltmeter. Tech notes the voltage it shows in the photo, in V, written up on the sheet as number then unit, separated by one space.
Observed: 15 V
